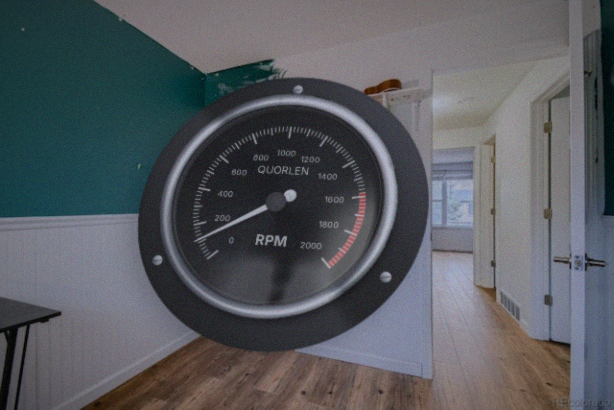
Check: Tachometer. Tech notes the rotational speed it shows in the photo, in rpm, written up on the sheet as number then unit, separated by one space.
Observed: 100 rpm
